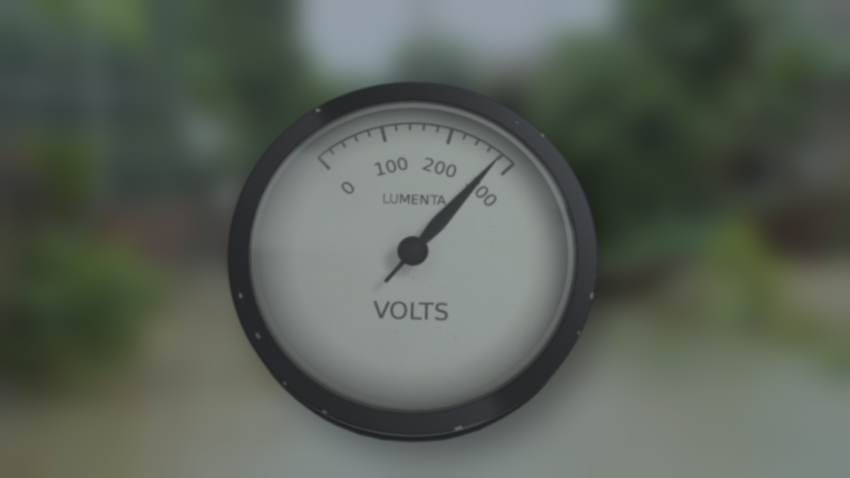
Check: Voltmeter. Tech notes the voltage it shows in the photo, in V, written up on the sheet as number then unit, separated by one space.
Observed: 280 V
